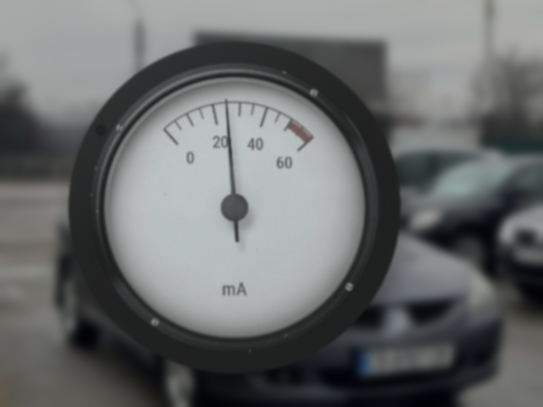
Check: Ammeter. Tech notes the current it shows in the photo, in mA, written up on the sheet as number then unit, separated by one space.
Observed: 25 mA
